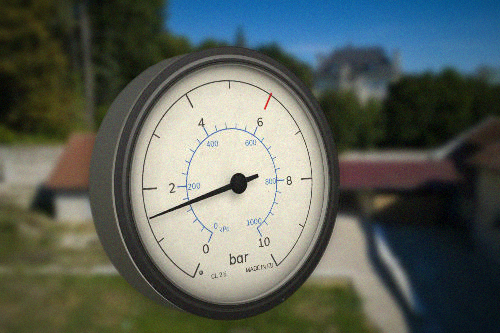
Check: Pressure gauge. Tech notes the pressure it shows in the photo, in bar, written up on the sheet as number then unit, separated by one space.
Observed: 1.5 bar
